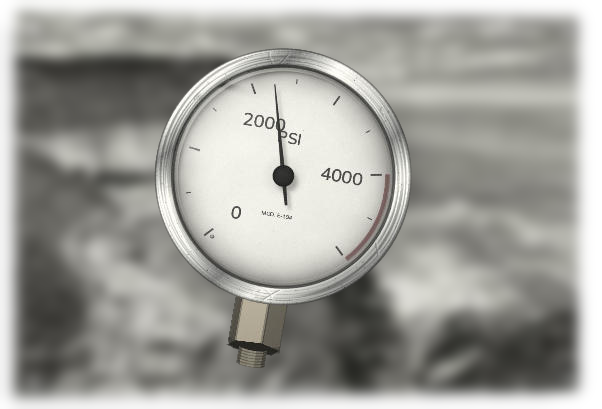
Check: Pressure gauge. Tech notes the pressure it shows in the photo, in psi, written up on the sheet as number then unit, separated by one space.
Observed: 2250 psi
